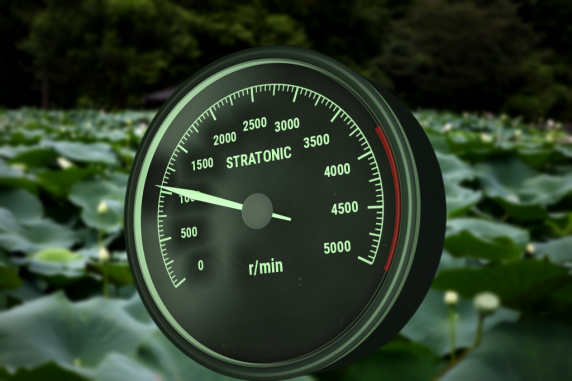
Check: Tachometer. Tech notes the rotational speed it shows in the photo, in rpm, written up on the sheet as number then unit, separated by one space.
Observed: 1050 rpm
